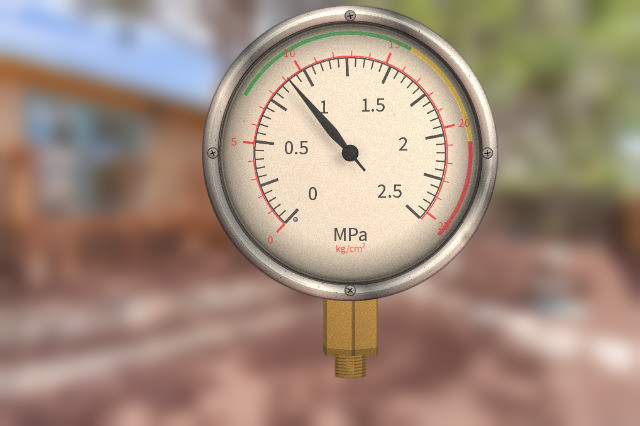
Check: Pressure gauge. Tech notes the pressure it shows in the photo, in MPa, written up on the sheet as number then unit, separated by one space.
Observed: 0.9 MPa
